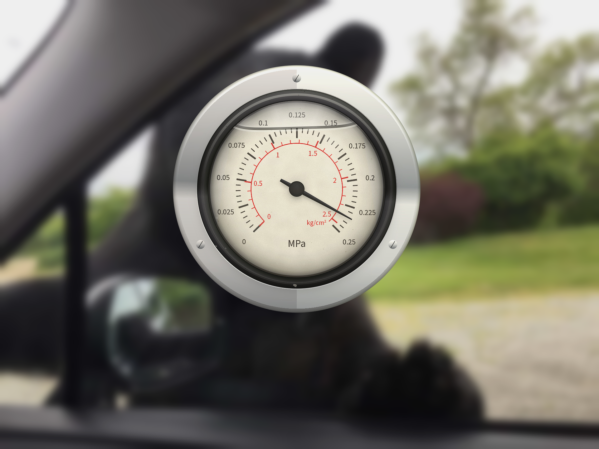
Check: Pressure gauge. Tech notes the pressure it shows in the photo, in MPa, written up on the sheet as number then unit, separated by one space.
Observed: 0.235 MPa
